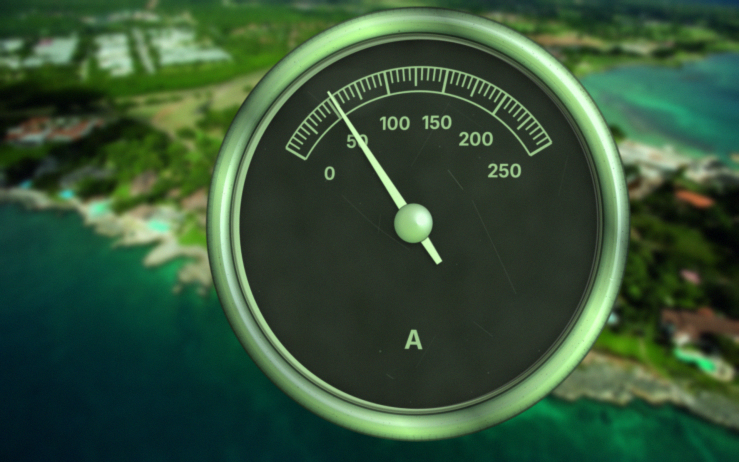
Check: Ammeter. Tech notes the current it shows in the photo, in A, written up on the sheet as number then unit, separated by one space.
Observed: 55 A
